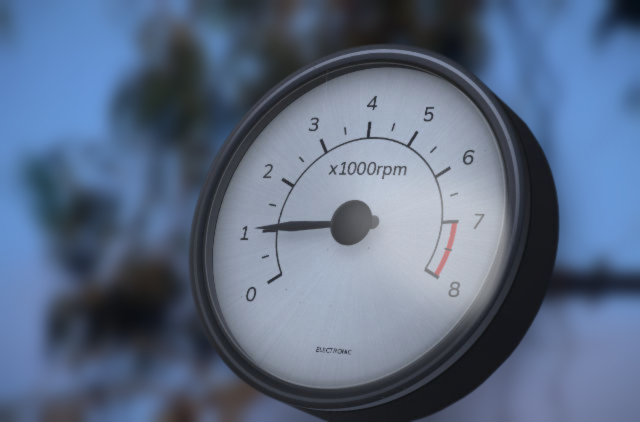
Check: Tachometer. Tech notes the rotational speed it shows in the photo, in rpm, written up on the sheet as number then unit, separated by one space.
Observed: 1000 rpm
